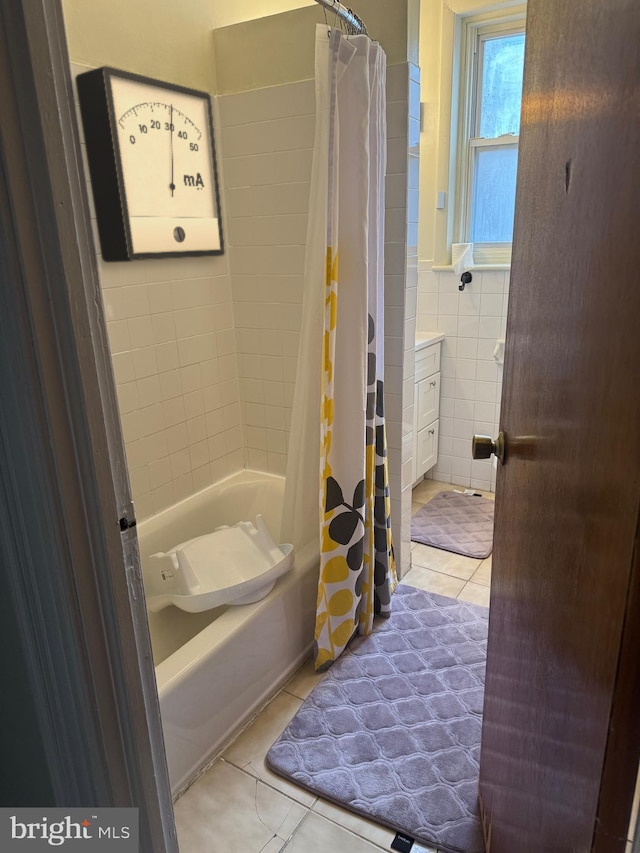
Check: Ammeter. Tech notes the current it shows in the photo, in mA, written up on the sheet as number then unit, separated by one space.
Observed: 30 mA
